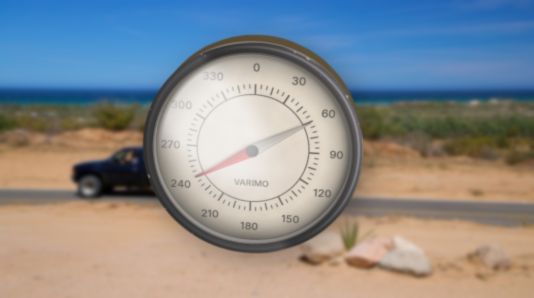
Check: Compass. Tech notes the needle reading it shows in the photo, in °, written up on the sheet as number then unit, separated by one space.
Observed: 240 °
